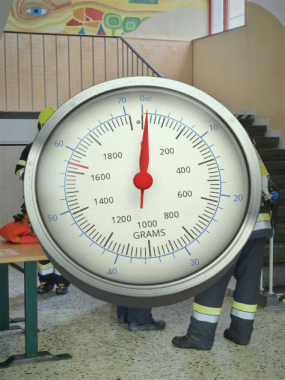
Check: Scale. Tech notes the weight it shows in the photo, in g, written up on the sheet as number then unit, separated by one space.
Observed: 20 g
